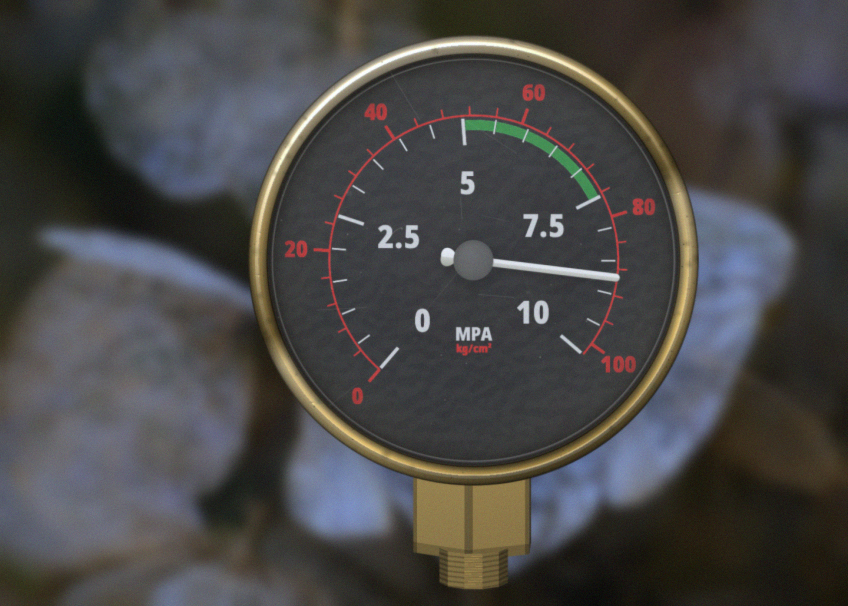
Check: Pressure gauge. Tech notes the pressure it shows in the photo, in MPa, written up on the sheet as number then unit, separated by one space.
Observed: 8.75 MPa
